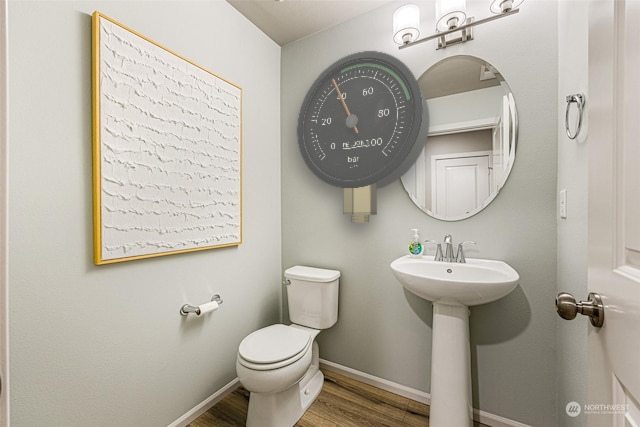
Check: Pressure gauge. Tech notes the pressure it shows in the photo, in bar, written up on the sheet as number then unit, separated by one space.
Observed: 40 bar
